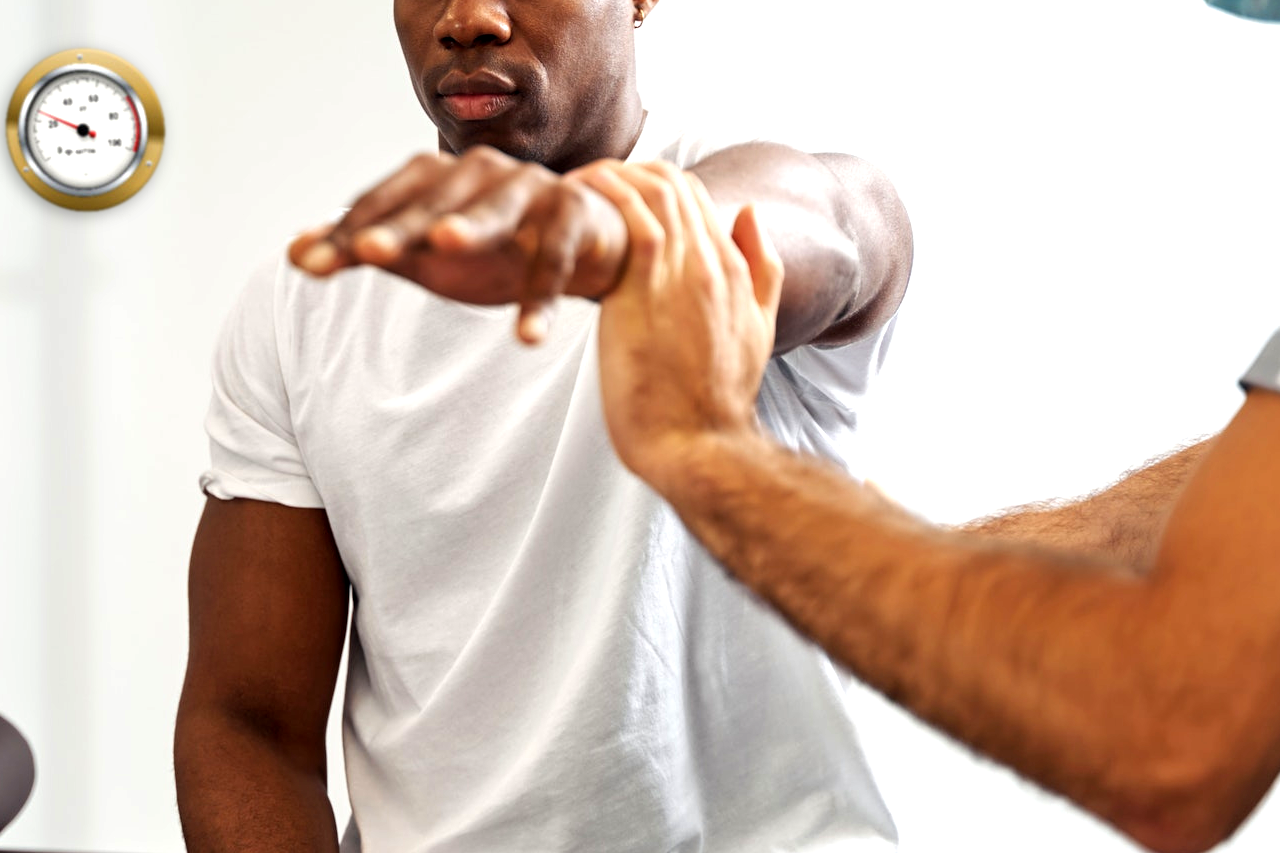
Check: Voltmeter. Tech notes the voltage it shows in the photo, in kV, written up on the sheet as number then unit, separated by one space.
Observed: 25 kV
